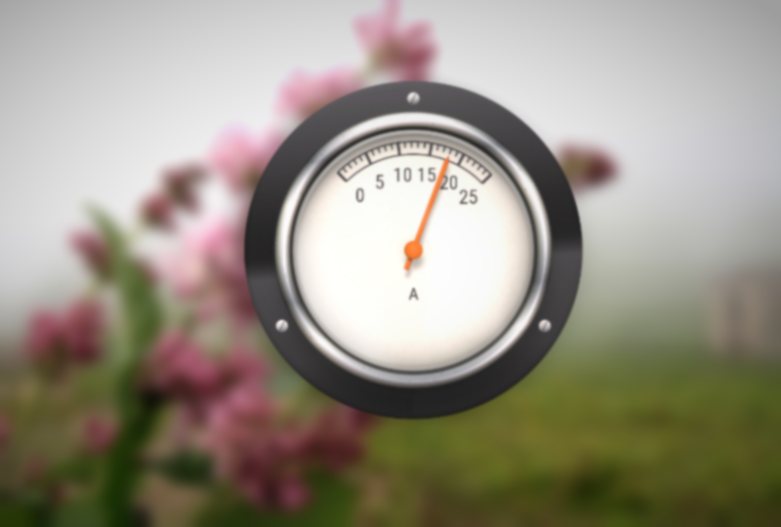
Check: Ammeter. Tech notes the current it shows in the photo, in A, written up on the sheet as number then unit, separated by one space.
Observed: 18 A
